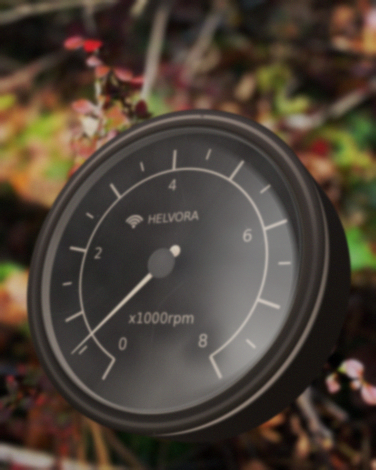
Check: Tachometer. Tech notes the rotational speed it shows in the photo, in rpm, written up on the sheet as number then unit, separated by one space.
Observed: 500 rpm
